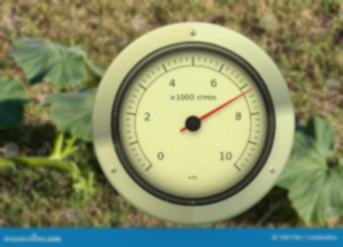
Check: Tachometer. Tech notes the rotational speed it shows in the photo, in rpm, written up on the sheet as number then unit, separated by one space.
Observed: 7200 rpm
